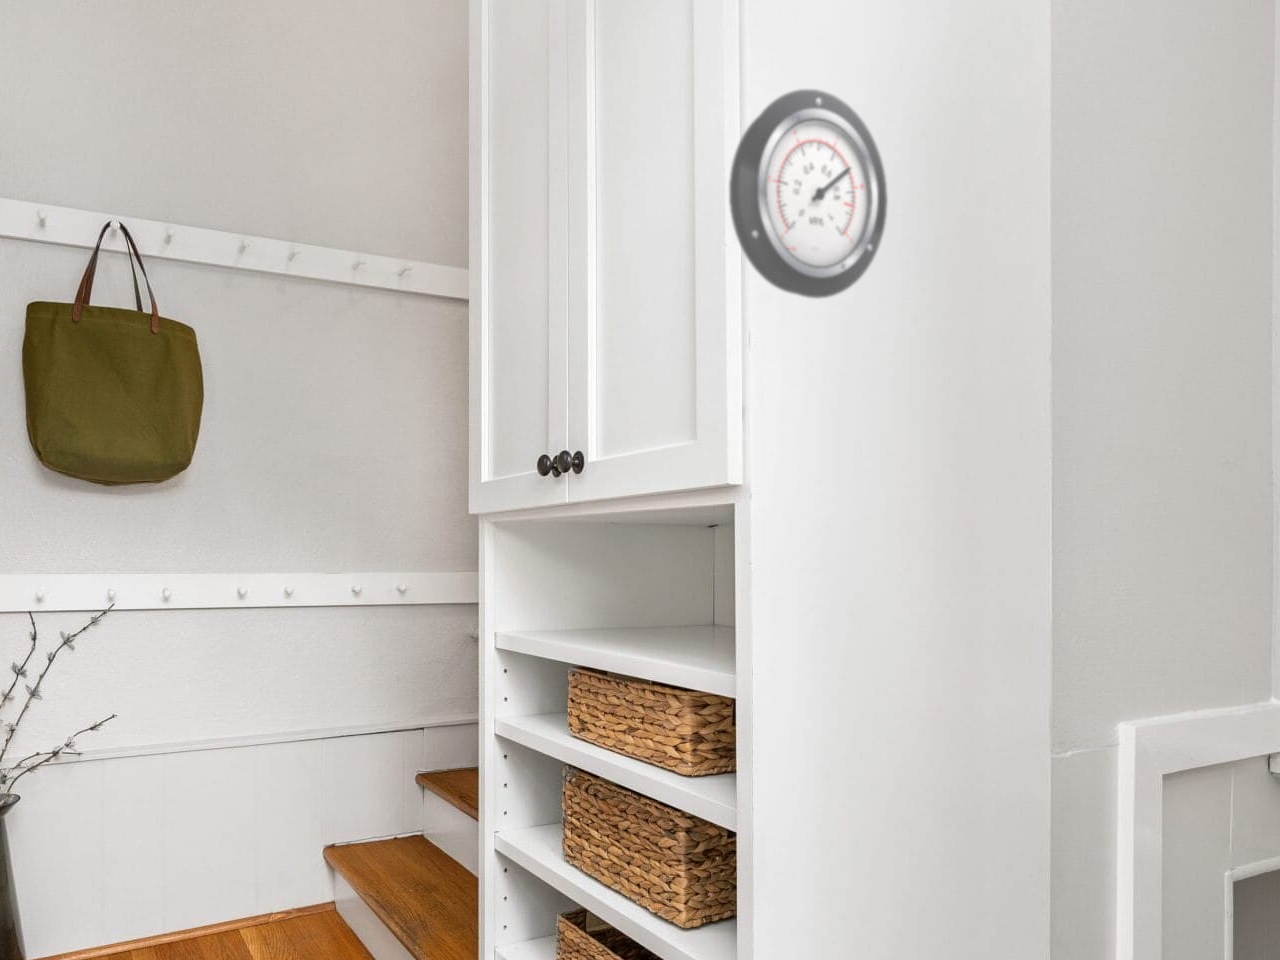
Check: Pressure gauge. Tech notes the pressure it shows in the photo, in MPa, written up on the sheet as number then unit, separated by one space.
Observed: 0.7 MPa
